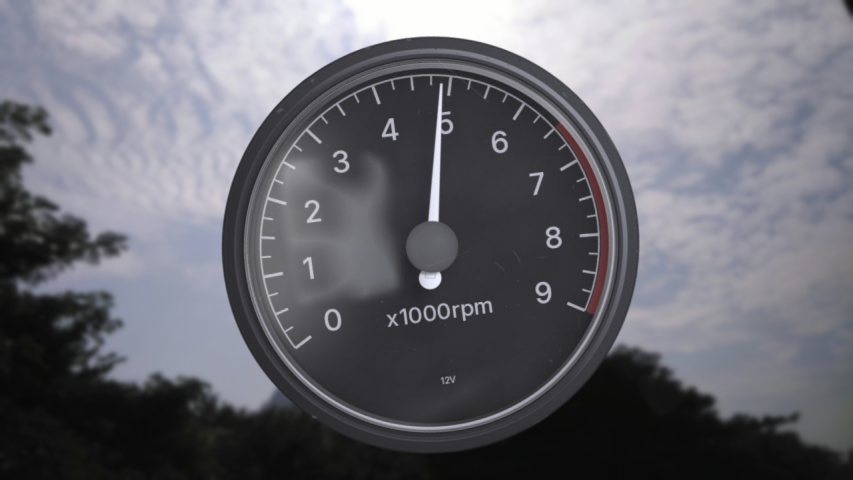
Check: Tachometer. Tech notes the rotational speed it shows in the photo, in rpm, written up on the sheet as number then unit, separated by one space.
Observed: 4875 rpm
